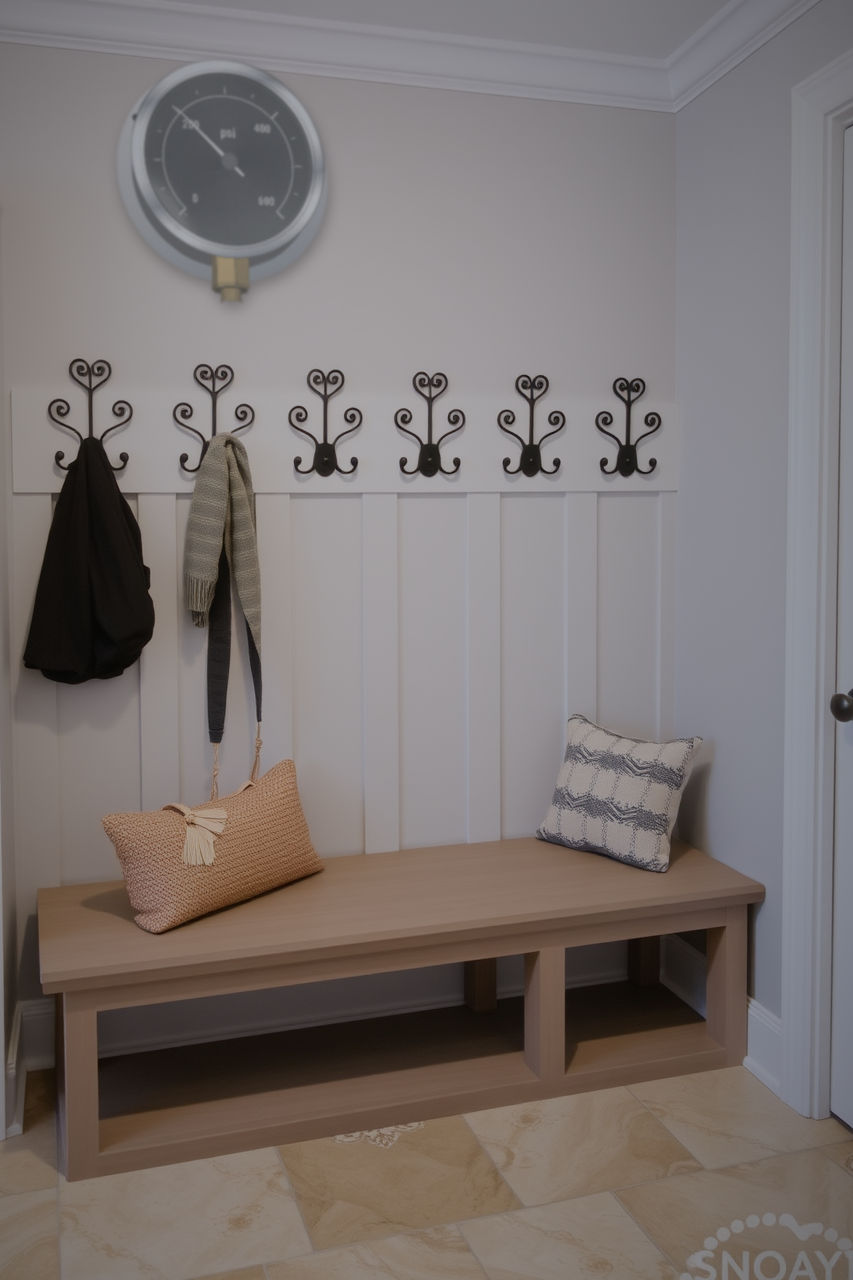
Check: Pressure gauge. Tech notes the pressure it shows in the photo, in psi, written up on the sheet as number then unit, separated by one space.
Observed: 200 psi
